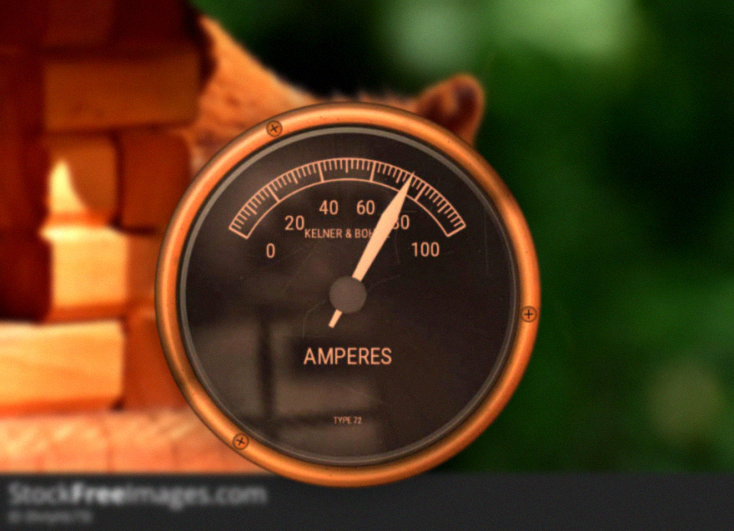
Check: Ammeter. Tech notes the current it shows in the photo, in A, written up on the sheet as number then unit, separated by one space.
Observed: 74 A
